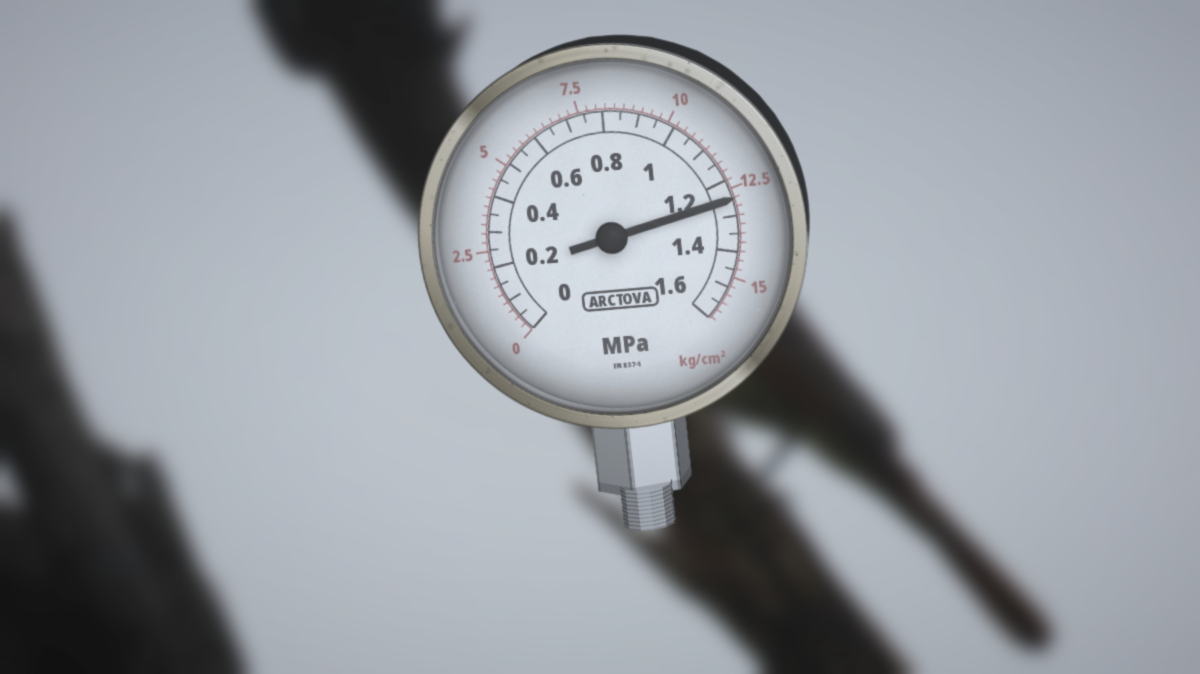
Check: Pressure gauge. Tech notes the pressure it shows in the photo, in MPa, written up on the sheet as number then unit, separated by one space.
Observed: 1.25 MPa
